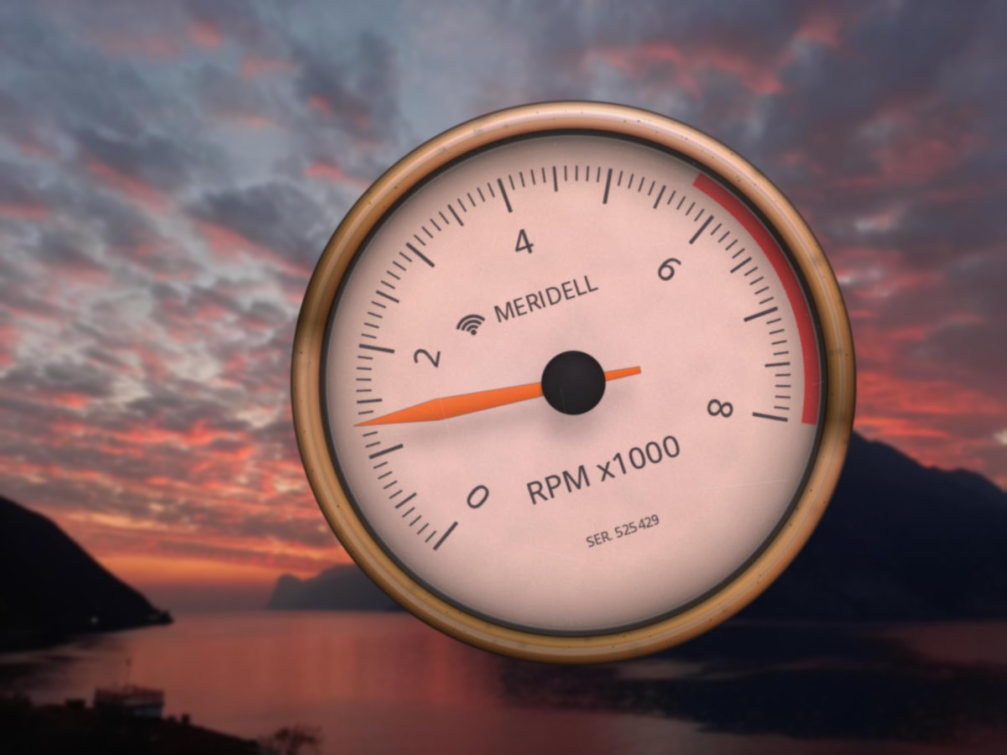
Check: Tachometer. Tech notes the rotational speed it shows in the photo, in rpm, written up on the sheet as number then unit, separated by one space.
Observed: 1300 rpm
